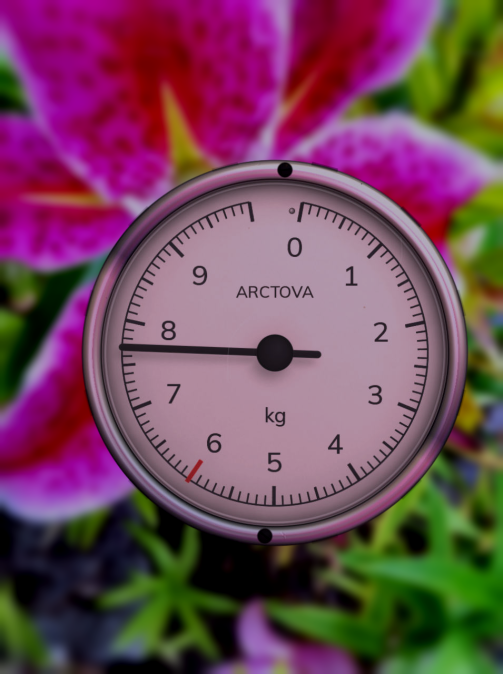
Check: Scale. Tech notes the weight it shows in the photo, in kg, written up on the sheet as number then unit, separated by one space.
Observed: 7.7 kg
